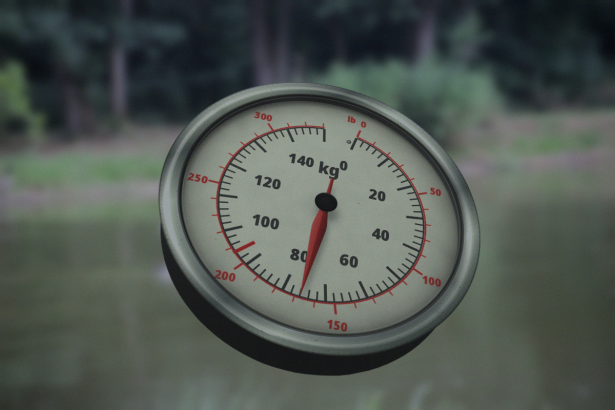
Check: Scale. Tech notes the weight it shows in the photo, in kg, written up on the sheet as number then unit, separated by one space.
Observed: 76 kg
